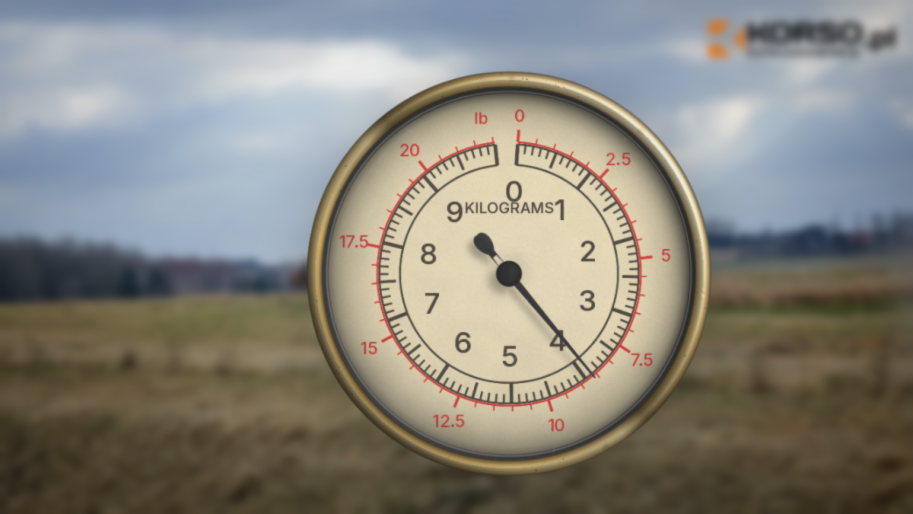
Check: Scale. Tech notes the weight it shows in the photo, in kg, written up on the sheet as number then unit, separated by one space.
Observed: 3.9 kg
